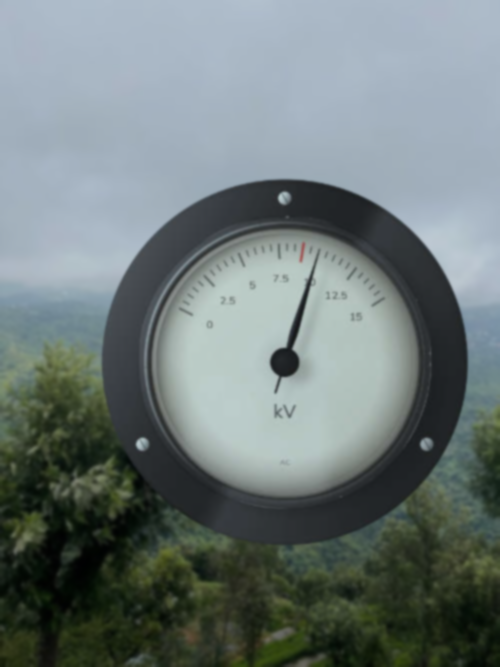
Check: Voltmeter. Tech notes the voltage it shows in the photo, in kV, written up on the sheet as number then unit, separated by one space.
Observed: 10 kV
